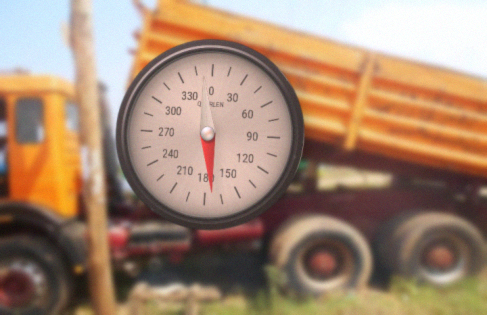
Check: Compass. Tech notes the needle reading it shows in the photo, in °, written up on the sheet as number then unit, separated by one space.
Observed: 172.5 °
